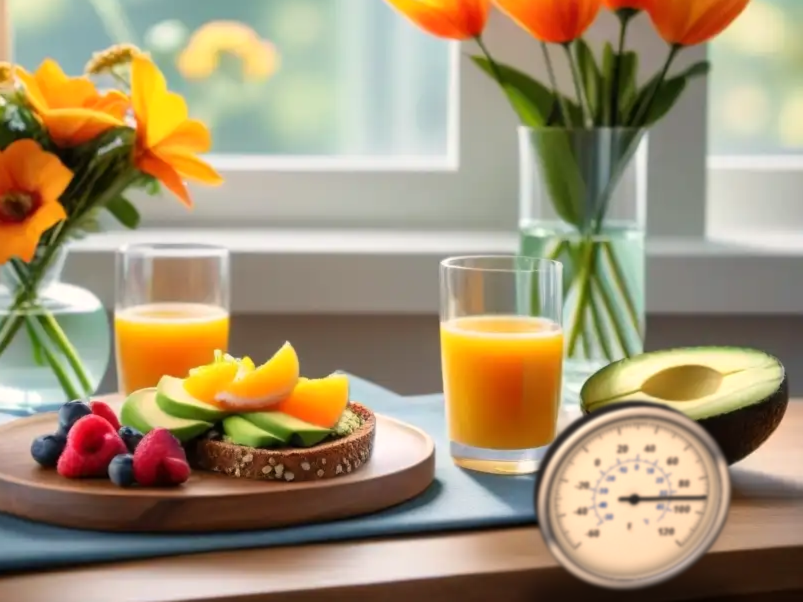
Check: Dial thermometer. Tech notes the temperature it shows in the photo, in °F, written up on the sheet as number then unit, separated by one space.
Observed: 90 °F
